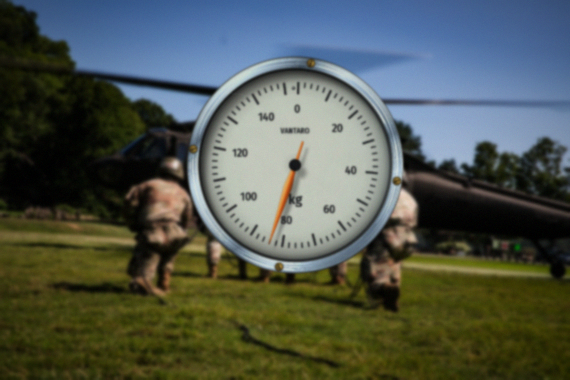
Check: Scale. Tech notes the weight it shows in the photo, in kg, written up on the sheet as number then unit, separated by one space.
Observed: 84 kg
